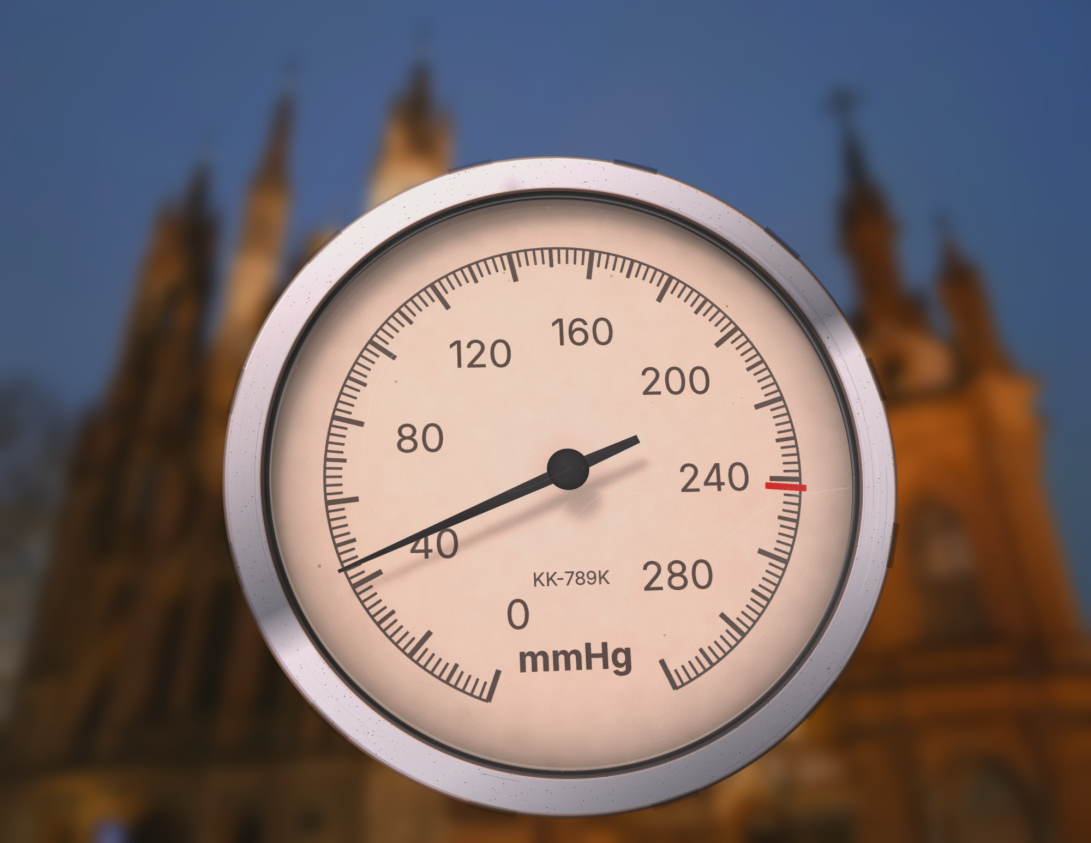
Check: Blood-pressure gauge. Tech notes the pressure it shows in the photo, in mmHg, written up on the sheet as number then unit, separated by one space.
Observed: 44 mmHg
